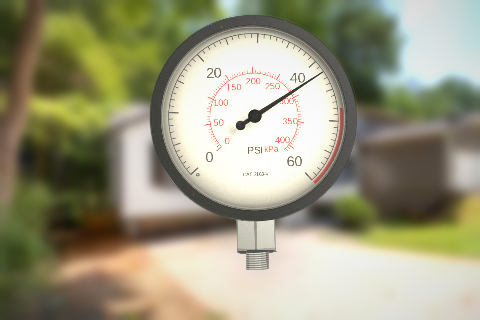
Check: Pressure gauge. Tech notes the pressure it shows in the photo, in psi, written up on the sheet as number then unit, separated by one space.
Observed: 42 psi
